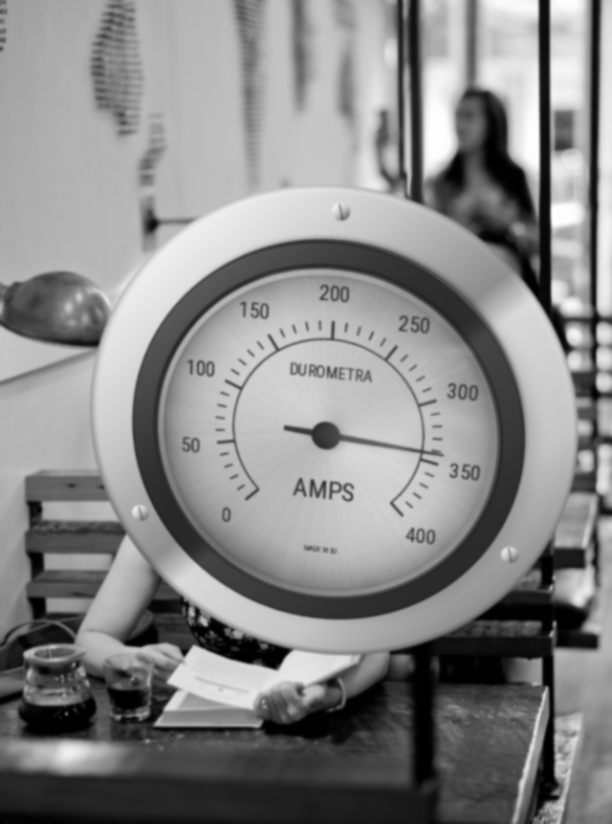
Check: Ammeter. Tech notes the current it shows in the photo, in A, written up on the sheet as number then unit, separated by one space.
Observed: 340 A
